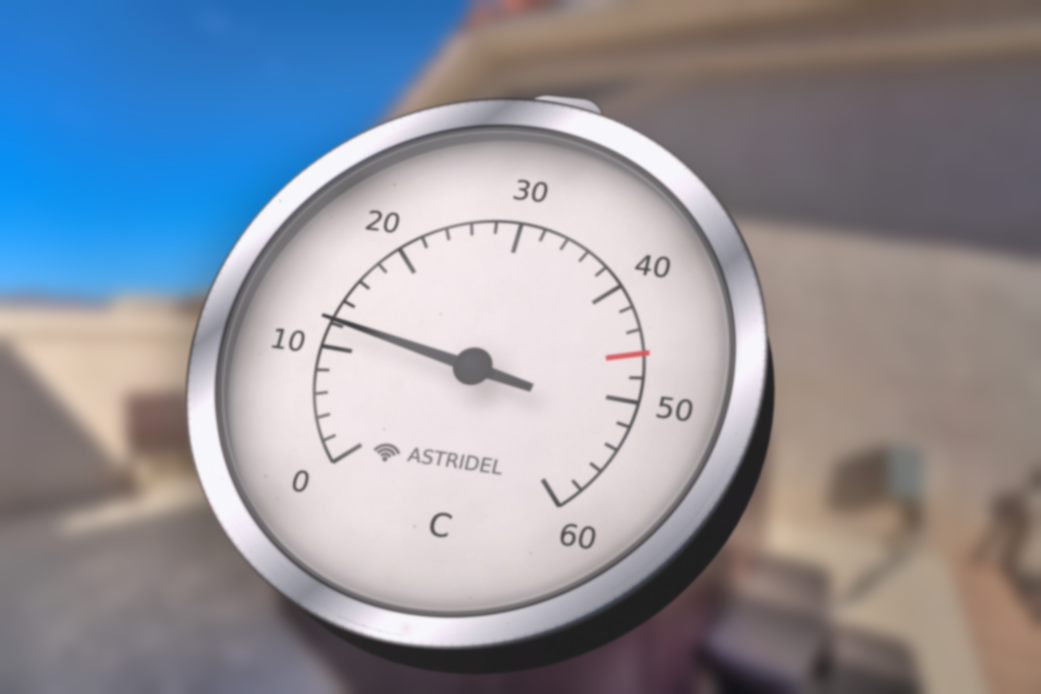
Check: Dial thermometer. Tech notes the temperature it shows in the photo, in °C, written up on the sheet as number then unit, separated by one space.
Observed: 12 °C
